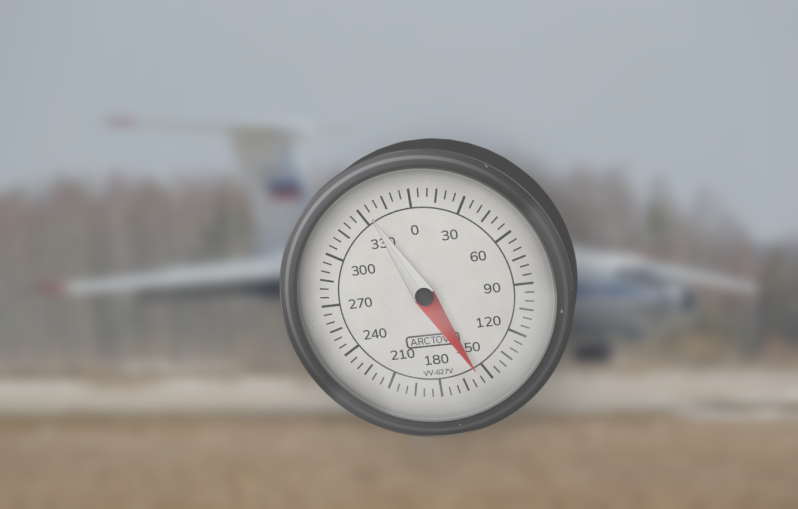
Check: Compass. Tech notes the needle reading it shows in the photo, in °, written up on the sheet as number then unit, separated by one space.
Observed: 155 °
